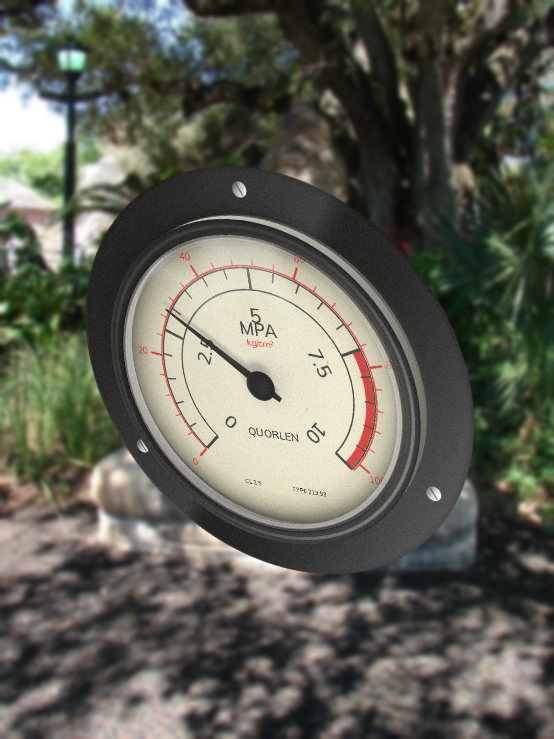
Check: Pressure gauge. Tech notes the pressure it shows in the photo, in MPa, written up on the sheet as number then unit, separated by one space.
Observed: 3 MPa
